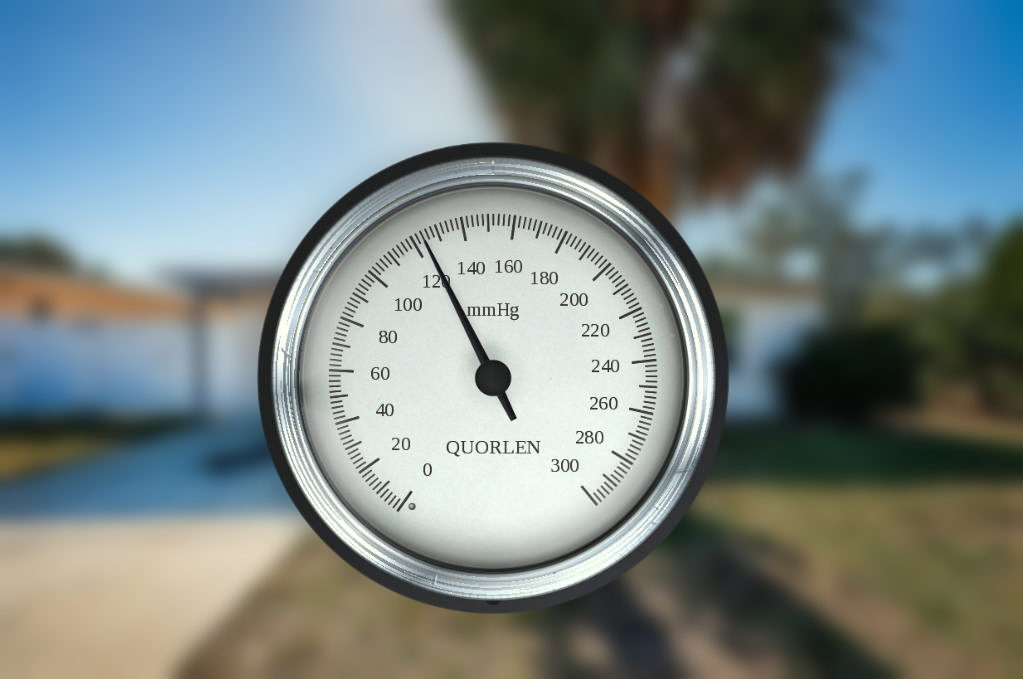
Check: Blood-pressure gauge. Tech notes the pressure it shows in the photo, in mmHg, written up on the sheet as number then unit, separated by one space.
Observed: 124 mmHg
